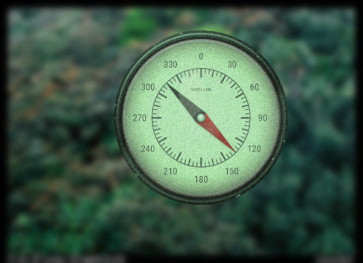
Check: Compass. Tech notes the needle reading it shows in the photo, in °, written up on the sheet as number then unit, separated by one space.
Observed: 135 °
